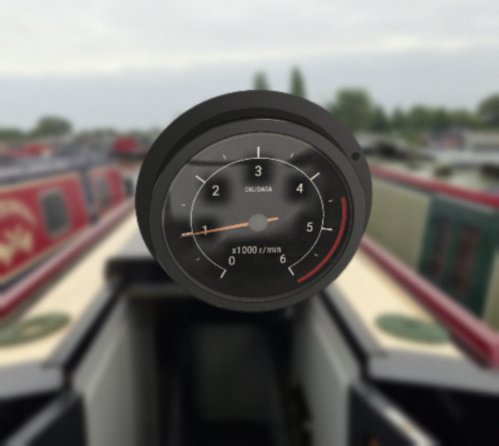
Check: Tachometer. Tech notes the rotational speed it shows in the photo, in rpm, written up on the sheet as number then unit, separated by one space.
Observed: 1000 rpm
